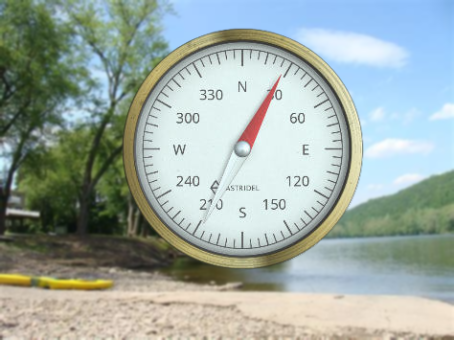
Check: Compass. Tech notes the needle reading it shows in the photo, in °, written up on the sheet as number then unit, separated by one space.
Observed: 27.5 °
